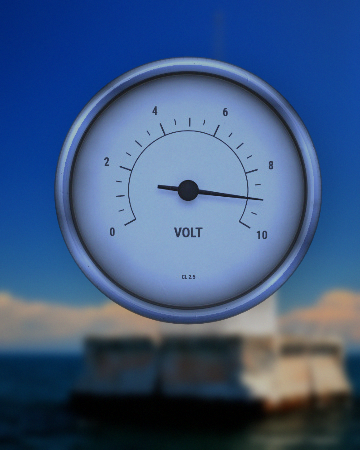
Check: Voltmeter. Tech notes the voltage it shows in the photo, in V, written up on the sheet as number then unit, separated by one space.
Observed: 9 V
